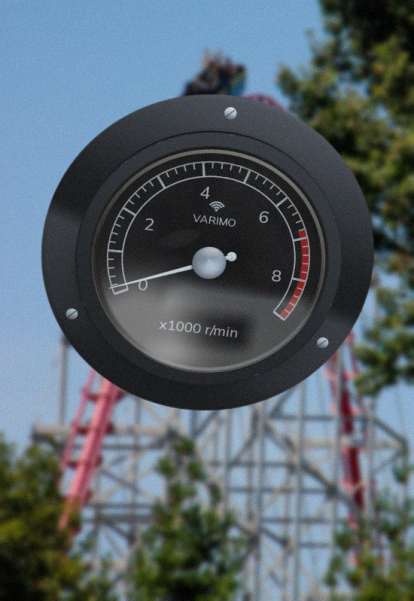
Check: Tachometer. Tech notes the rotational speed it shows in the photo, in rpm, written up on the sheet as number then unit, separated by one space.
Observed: 200 rpm
